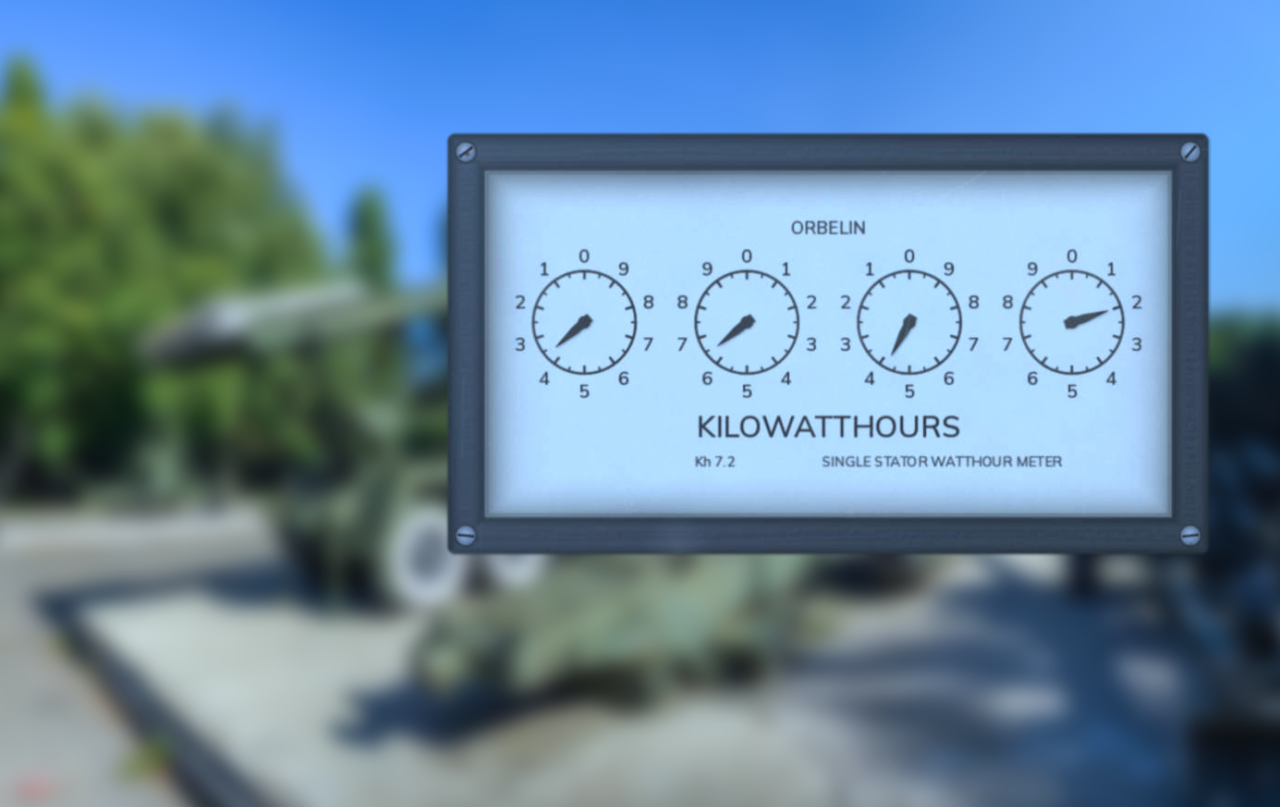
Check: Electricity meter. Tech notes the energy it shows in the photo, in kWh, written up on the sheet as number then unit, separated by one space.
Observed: 3642 kWh
